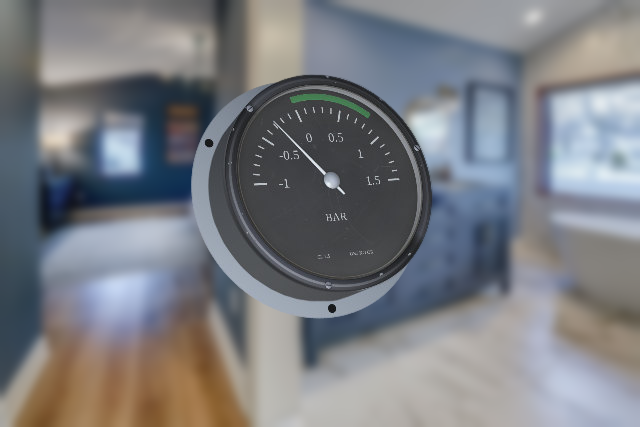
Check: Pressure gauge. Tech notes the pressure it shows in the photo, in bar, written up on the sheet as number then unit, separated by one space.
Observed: -0.3 bar
